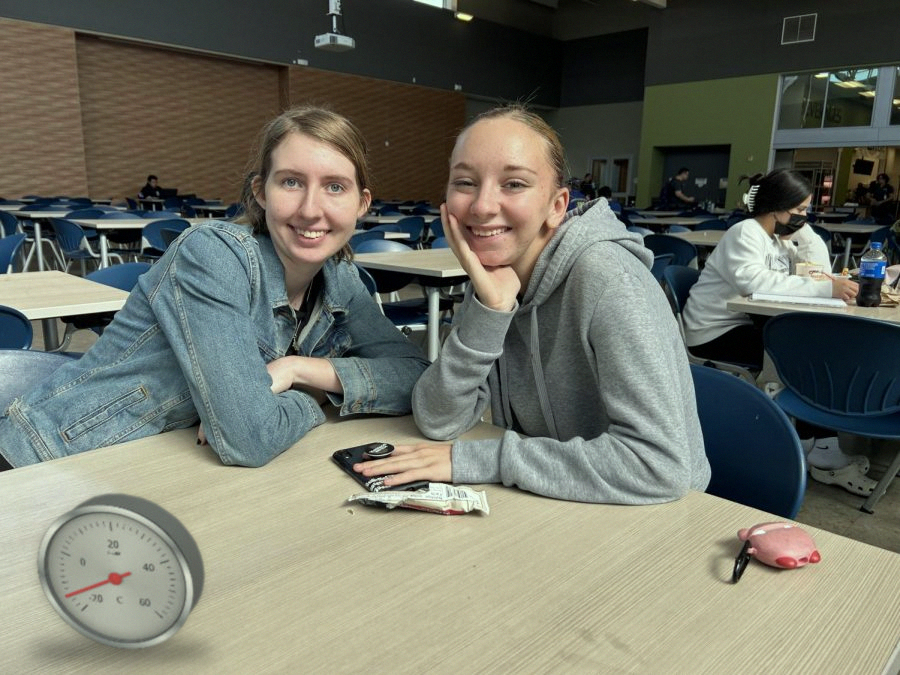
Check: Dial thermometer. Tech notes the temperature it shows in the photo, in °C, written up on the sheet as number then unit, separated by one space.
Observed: -14 °C
